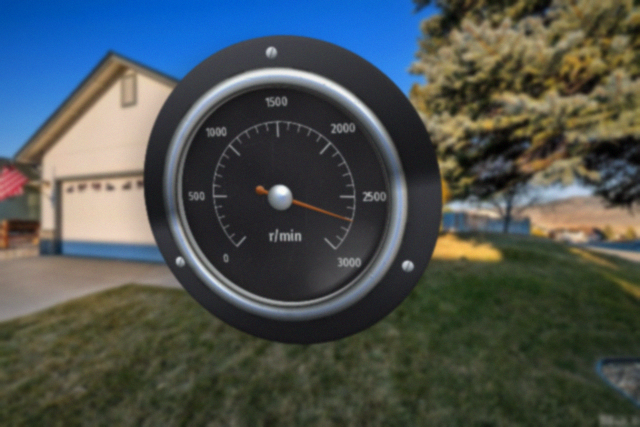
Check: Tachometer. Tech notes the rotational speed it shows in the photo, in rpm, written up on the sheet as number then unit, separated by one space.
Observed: 2700 rpm
